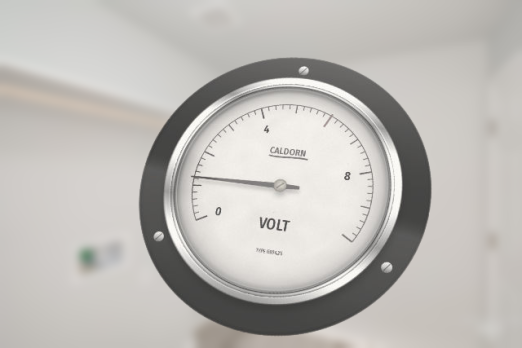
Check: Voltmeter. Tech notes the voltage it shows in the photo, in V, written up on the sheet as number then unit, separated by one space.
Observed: 1.2 V
